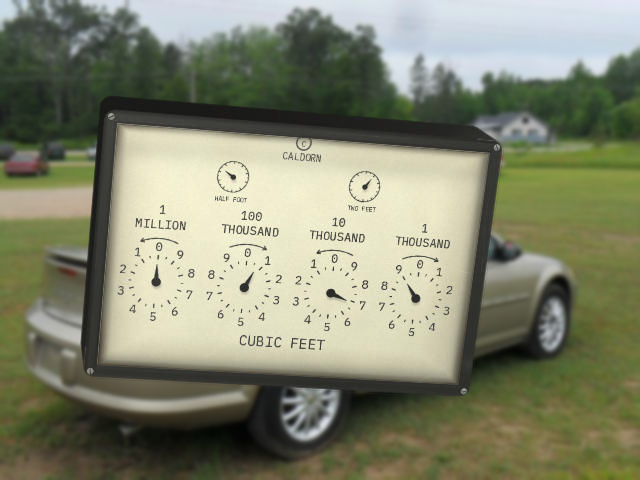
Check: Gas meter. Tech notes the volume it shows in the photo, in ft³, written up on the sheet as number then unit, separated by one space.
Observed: 6900 ft³
